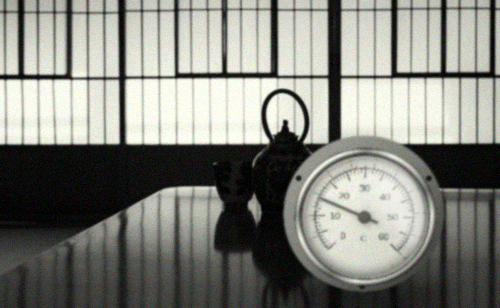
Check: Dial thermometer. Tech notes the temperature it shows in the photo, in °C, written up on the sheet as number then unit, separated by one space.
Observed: 15 °C
